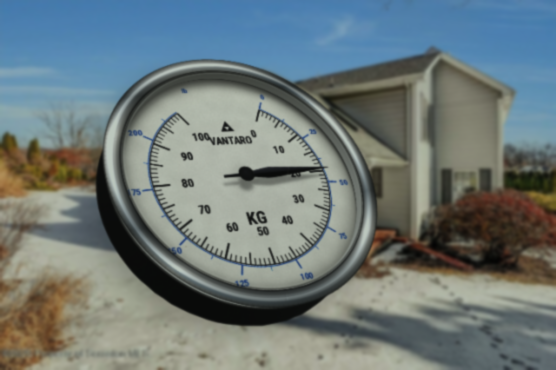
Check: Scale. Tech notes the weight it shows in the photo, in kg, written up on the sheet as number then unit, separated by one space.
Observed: 20 kg
